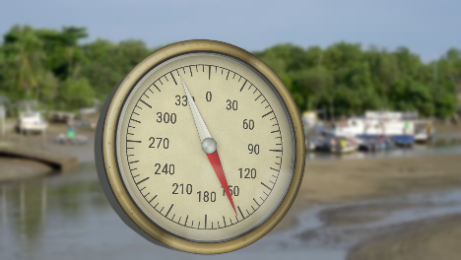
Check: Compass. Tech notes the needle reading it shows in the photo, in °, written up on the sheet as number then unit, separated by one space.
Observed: 155 °
